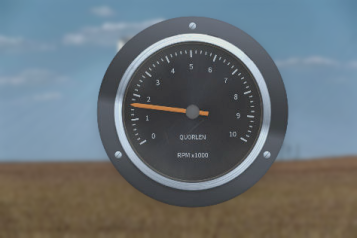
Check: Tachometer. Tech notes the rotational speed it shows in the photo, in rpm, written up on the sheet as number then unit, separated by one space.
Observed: 1600 rpm
